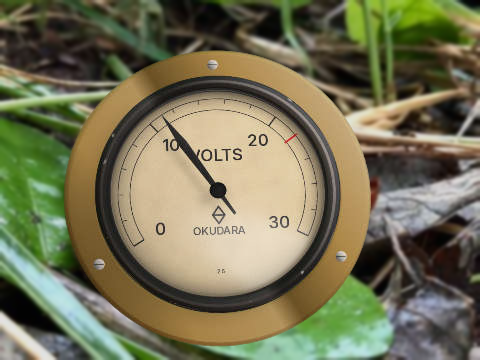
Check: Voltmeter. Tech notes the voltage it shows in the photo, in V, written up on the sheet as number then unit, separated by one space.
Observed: 11 V
